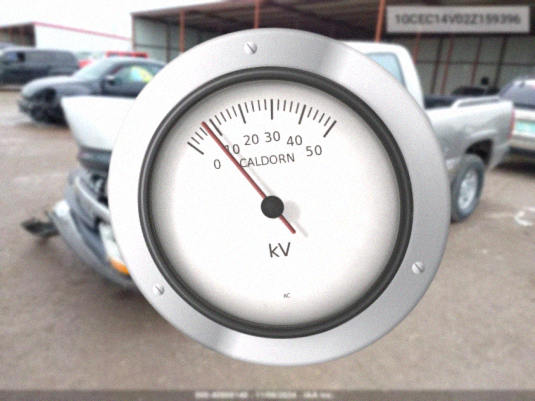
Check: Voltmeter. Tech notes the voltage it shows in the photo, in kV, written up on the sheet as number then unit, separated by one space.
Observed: 8 kV
